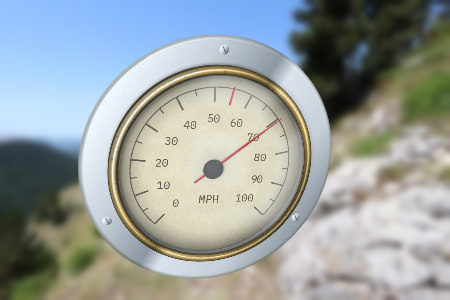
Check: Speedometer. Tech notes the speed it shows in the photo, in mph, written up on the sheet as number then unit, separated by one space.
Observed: 70 mph
